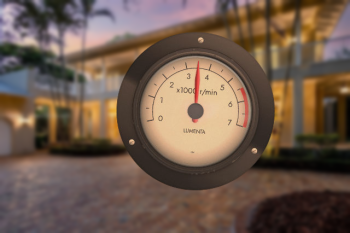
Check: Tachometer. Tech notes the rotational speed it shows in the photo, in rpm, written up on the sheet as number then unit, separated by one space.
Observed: 3500 rpm
